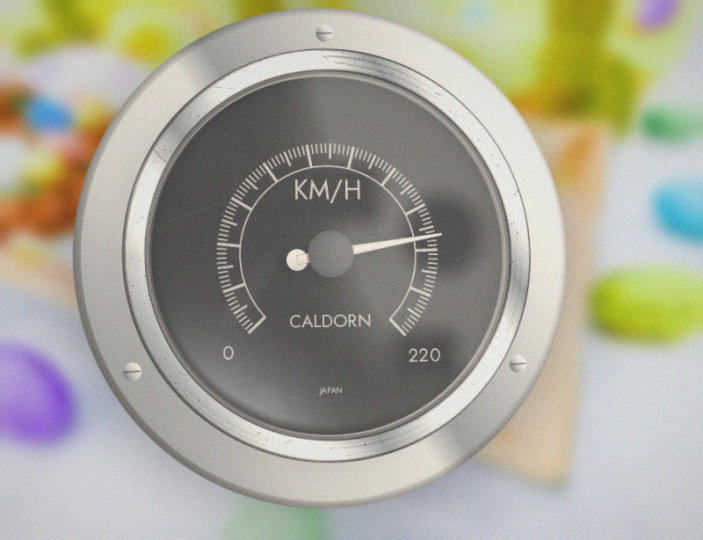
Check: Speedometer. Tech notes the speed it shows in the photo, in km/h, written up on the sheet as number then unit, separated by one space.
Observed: 174 km/h
